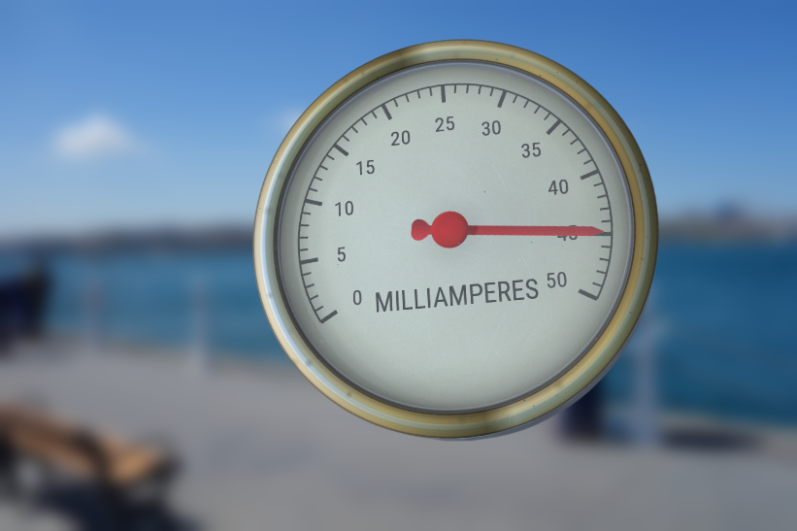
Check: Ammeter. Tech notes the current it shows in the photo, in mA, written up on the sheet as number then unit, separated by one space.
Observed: 45 mA
